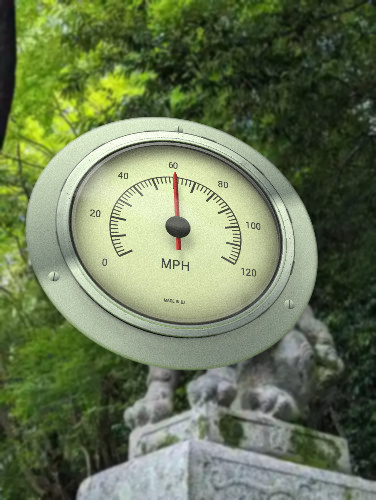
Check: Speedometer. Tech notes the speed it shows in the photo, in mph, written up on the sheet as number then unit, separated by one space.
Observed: 60 mph
